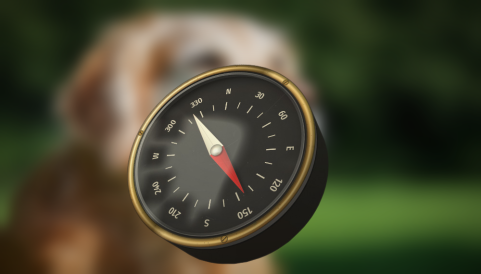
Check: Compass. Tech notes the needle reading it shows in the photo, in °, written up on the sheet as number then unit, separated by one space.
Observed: 142.5 °
